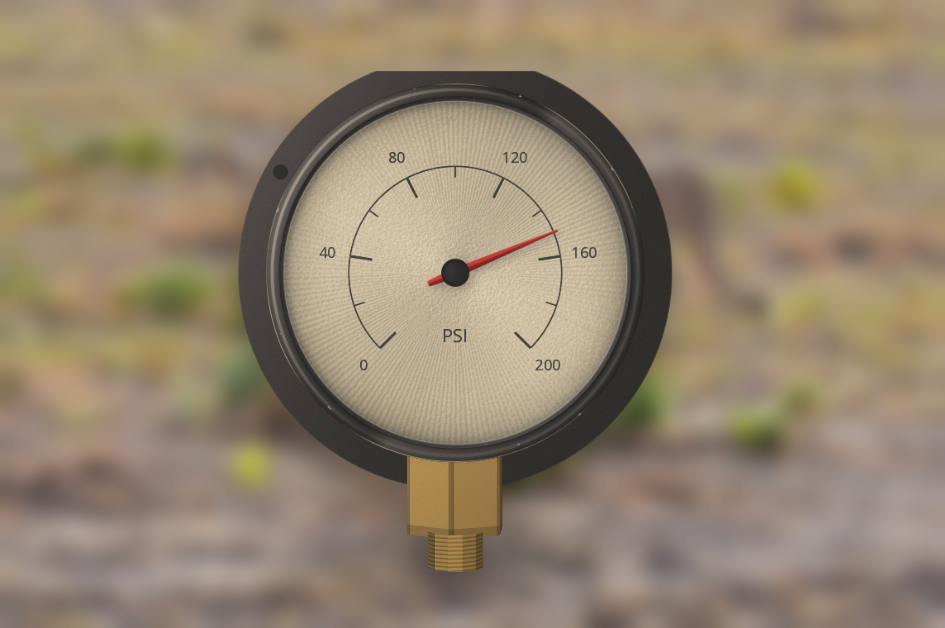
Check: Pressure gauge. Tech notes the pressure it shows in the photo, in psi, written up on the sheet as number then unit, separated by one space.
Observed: 150 psi
